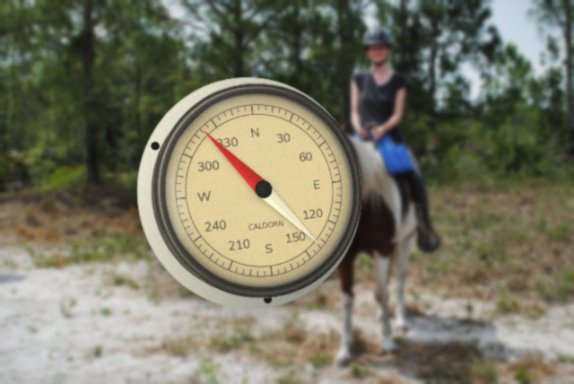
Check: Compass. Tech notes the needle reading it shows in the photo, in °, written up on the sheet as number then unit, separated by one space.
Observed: 320 °
